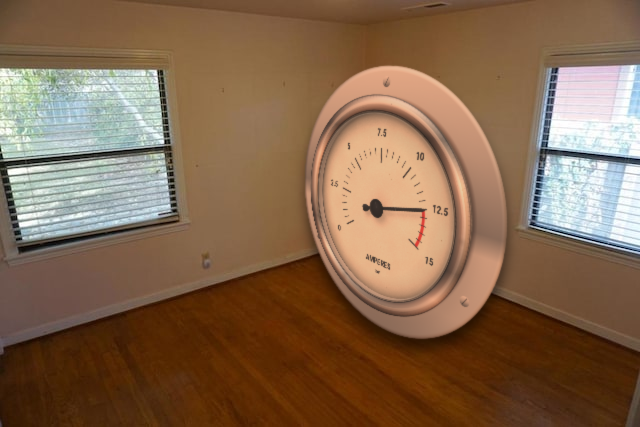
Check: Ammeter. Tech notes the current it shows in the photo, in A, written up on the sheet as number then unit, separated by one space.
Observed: 12.5 A
